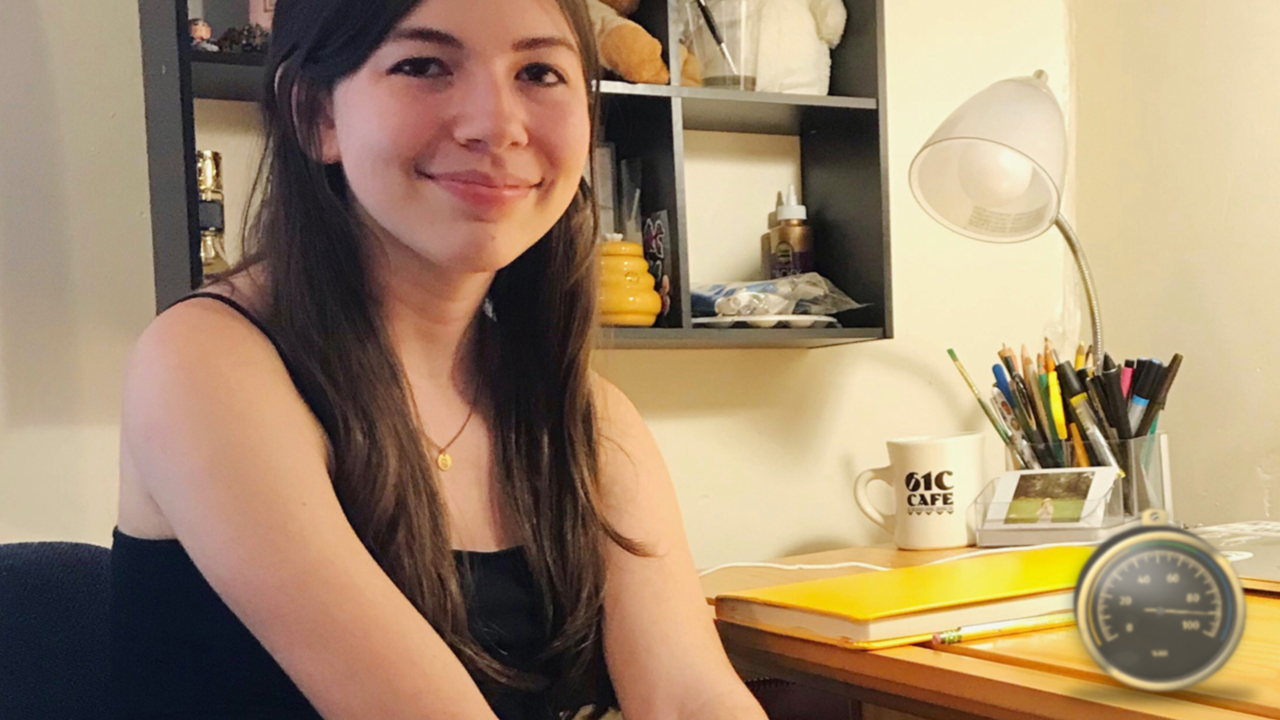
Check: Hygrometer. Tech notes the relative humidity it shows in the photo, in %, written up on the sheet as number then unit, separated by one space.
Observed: 90 %
